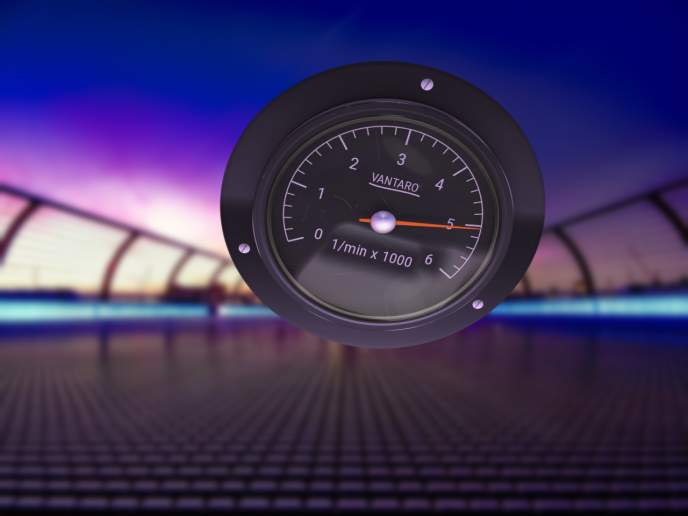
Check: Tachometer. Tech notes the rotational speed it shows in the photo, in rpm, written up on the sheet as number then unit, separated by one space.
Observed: 5000 rpm
